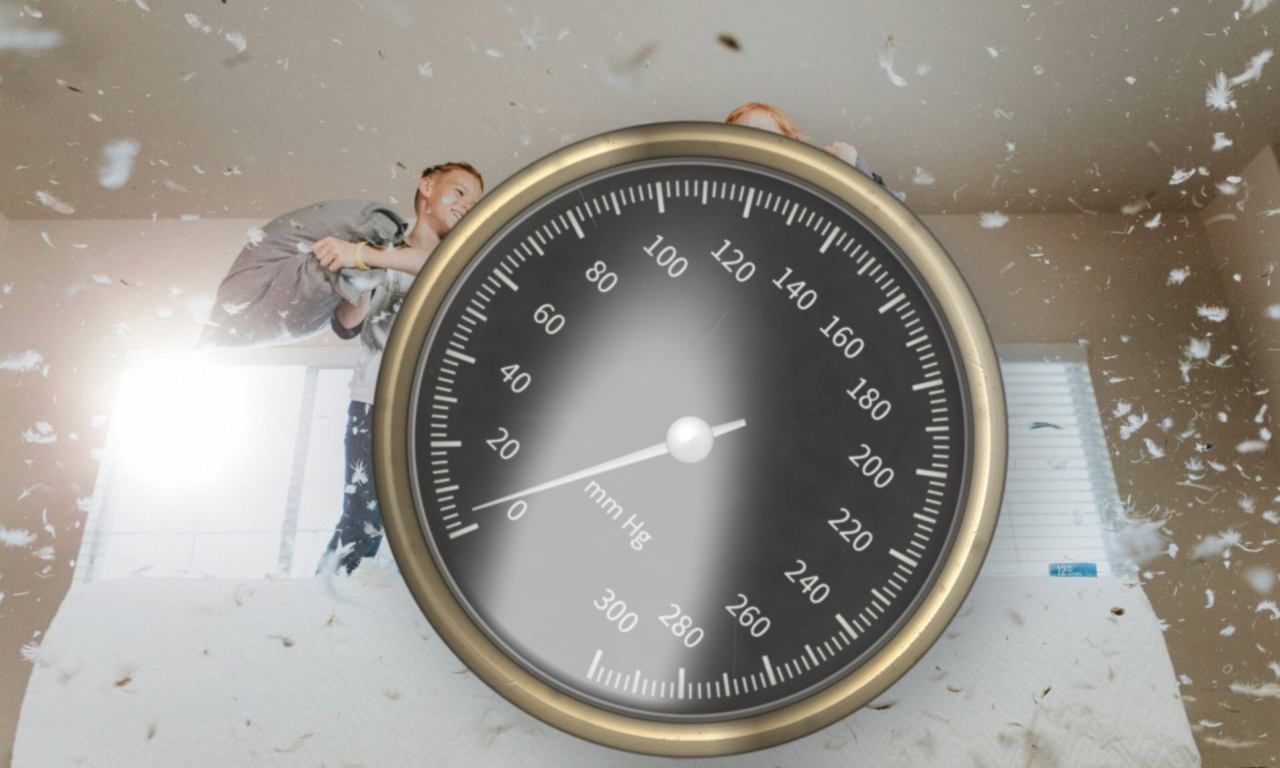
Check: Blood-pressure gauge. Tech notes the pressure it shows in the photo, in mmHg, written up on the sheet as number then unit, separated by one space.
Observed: 4 mmHg
